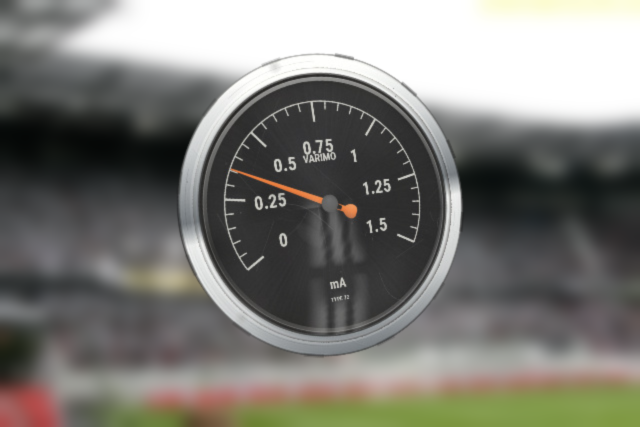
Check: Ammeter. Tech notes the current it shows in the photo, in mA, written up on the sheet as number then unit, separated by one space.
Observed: 0.35 mA
